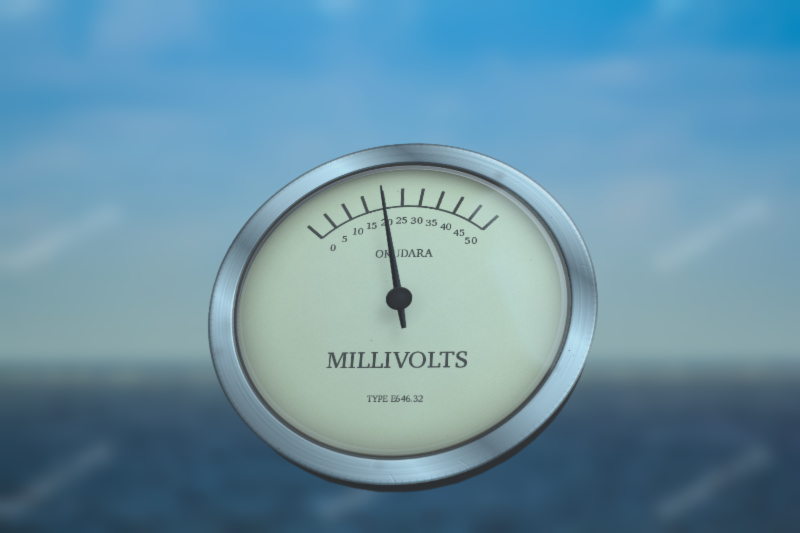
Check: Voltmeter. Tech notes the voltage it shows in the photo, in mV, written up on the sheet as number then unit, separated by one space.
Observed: 20 mV
